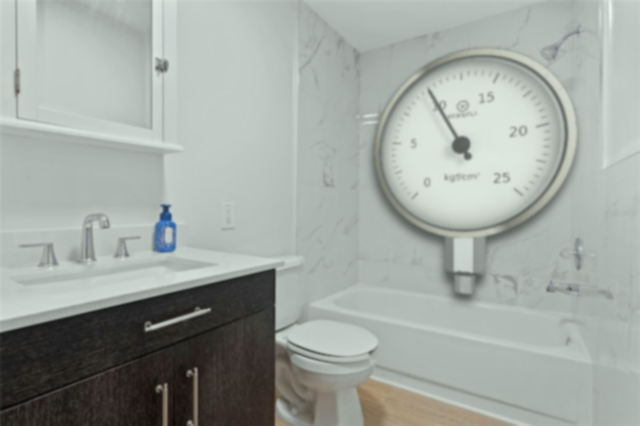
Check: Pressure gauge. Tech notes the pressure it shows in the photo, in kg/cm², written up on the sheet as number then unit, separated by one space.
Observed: 10 kg/cm²
